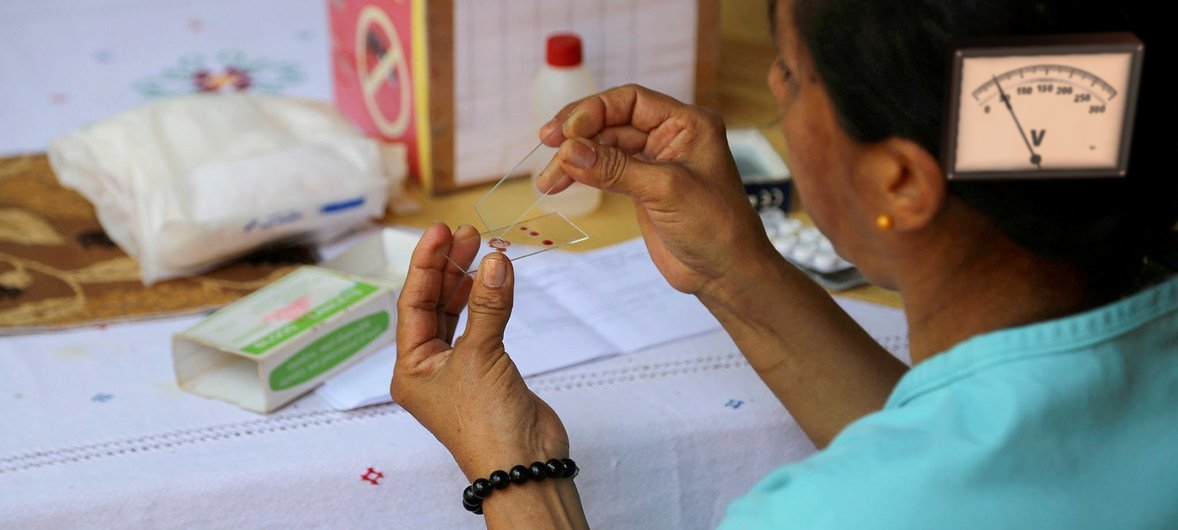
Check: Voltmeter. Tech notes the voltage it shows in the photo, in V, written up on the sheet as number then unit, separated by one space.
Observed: 50 V
